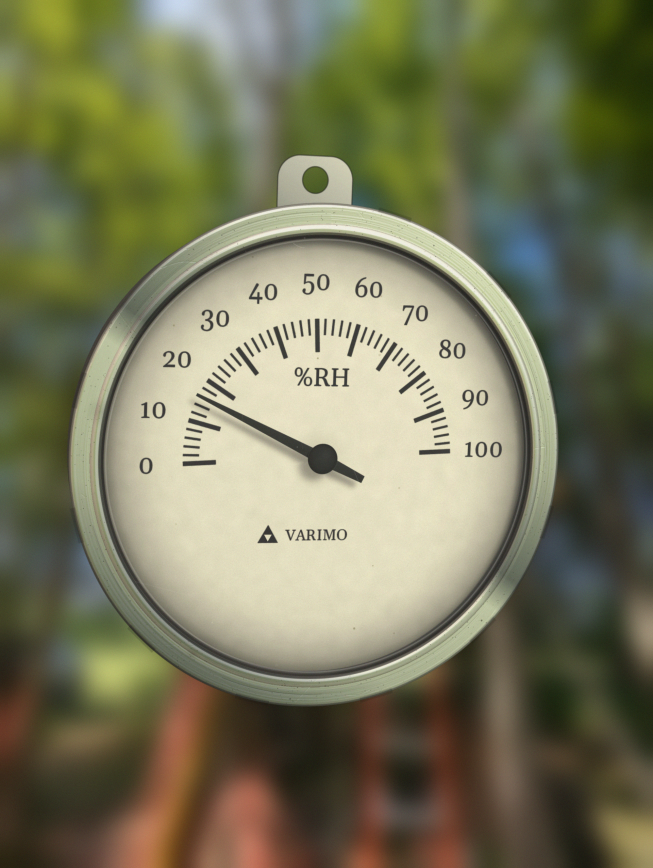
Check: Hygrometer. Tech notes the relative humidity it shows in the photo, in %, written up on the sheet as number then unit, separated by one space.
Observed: 16 %
